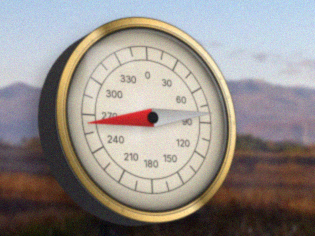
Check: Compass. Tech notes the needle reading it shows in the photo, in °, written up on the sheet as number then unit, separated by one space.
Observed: 262.5 °
